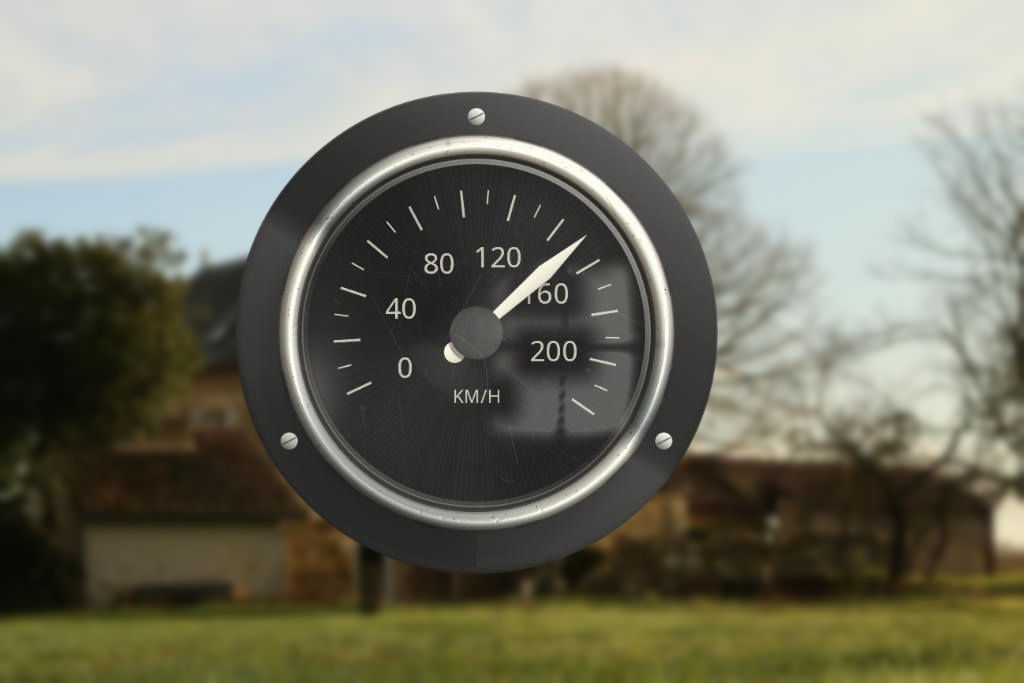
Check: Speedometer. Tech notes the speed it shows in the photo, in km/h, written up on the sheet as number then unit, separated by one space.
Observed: 150 km/h
